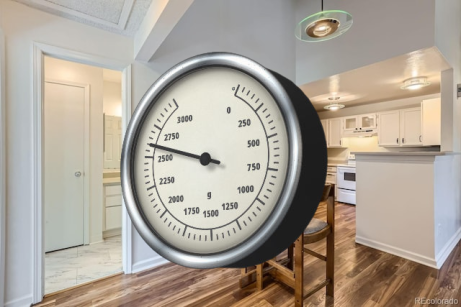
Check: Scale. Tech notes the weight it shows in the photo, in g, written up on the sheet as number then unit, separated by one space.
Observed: 2600 g
